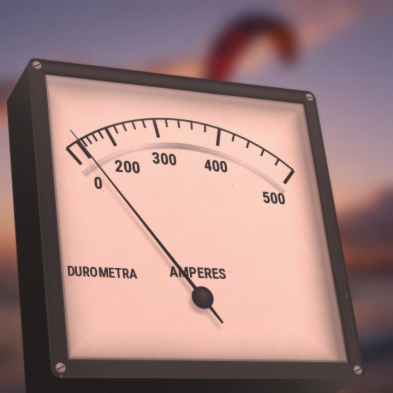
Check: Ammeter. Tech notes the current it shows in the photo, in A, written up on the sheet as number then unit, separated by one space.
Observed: 100 A
